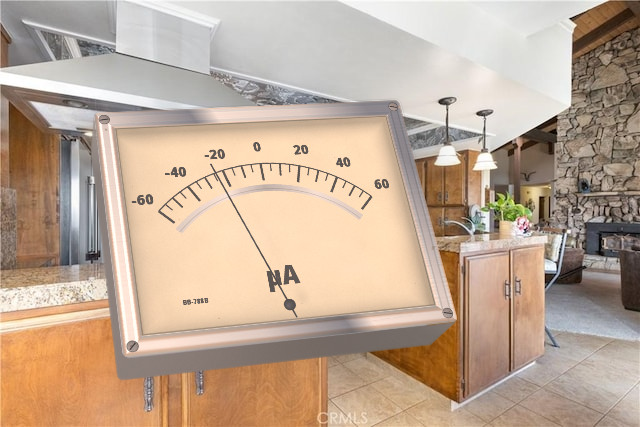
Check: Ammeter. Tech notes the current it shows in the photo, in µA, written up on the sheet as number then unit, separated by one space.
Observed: -25 µA
